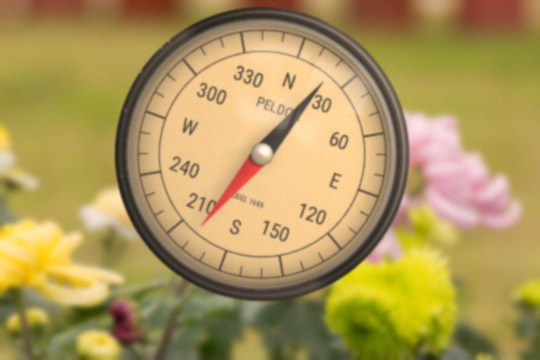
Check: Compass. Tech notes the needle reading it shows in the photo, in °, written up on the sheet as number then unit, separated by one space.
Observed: 200 °
